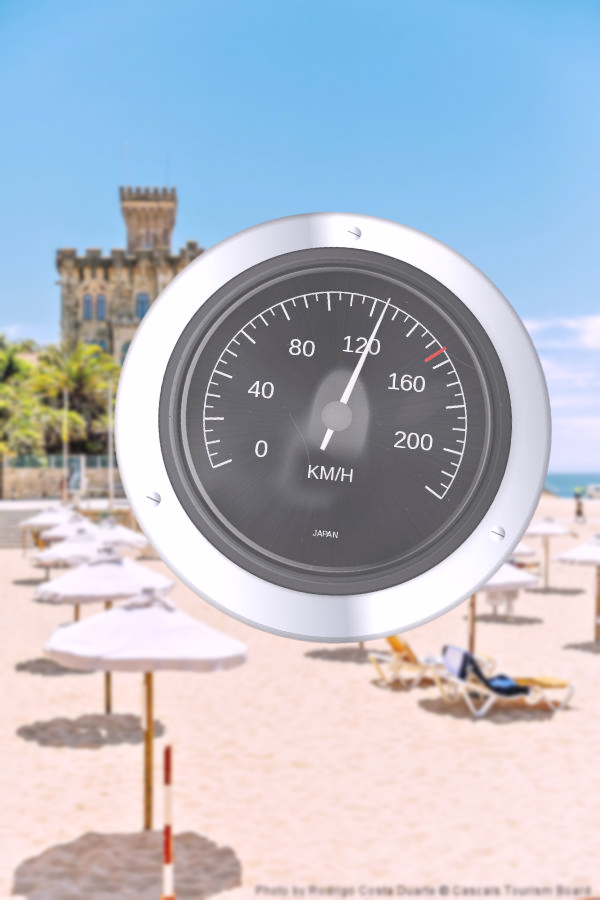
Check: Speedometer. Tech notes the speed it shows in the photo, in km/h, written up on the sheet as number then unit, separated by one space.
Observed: 125 km/h
